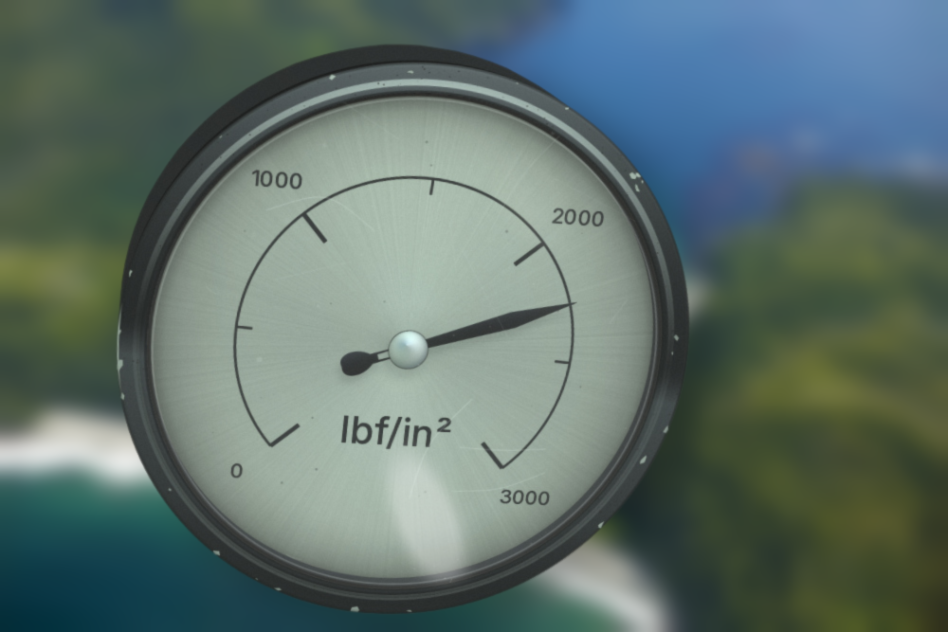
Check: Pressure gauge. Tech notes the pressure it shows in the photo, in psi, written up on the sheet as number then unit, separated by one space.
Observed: 2250 psi
